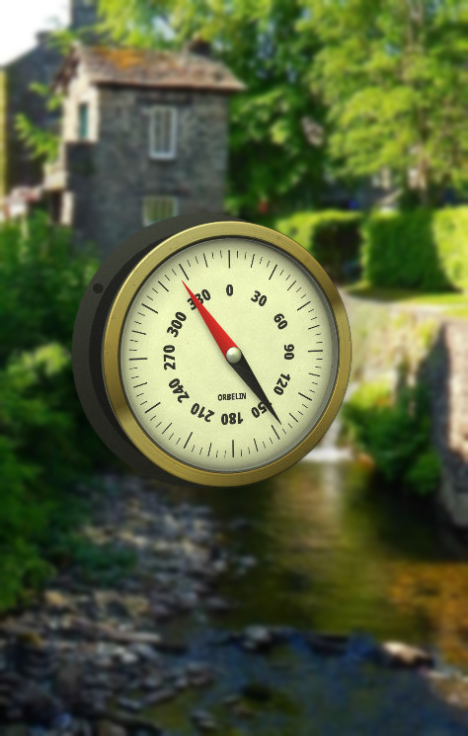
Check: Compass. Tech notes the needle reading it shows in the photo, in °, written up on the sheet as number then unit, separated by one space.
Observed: 325 °
